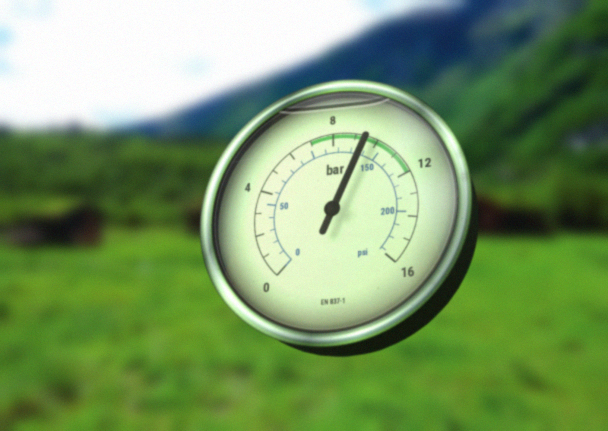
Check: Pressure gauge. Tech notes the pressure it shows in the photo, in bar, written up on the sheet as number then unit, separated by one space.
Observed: 9.5 bar
